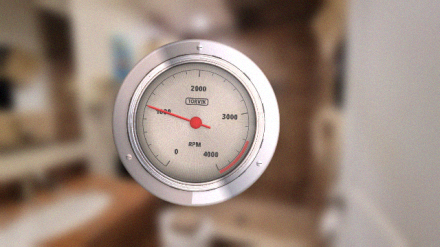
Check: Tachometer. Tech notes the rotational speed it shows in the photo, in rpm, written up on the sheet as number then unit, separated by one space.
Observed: 1000 rpm
